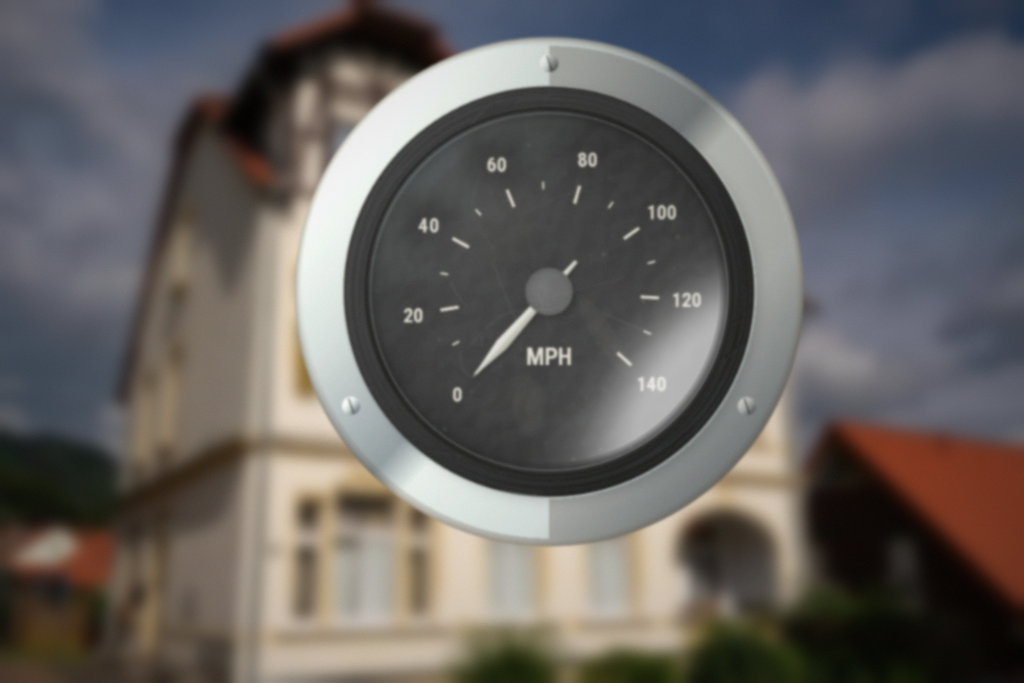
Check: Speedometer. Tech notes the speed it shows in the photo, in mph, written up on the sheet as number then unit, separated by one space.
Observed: 0 mph
